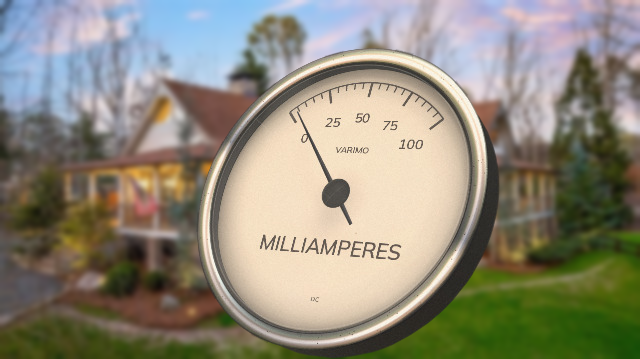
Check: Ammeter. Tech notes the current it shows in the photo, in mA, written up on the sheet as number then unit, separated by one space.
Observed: 5 mA
